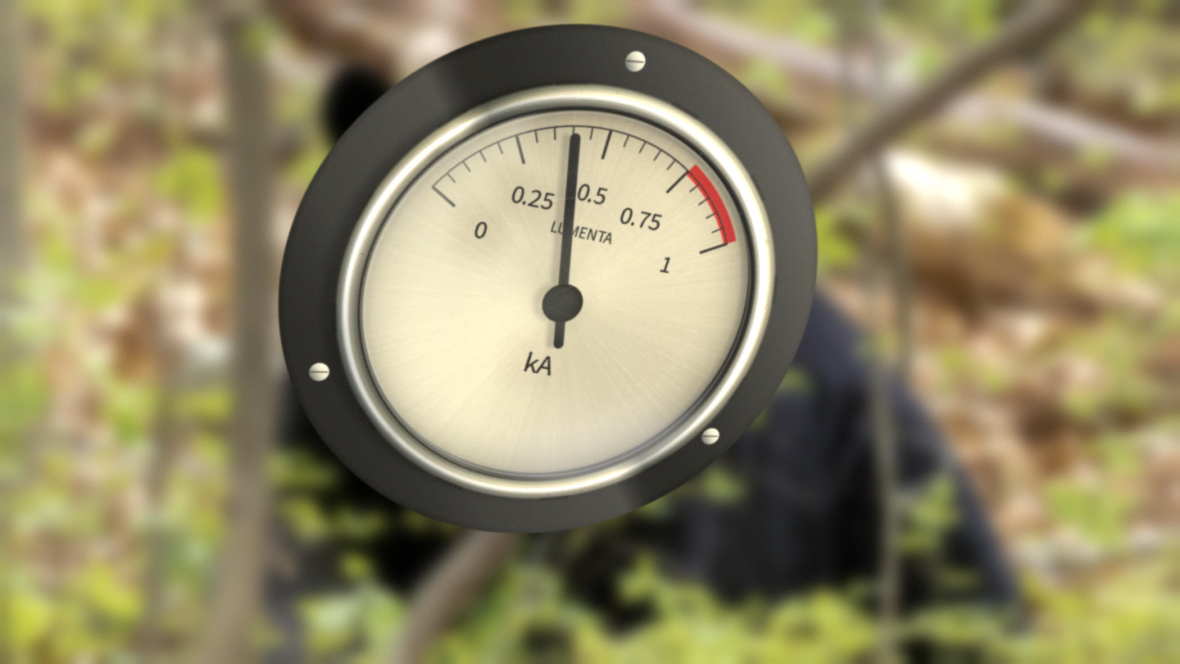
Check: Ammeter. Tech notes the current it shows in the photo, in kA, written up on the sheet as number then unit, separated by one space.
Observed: 0.4 kA
